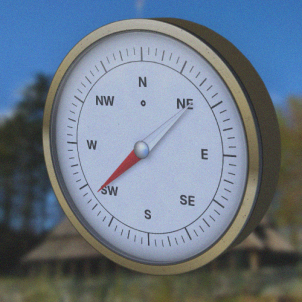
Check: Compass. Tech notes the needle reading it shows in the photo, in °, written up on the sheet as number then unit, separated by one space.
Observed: 230 °
